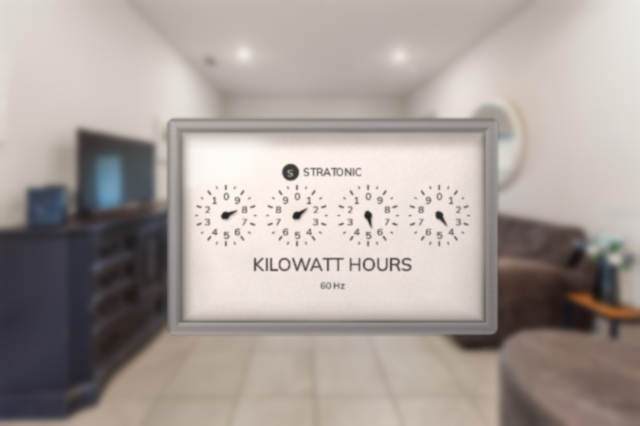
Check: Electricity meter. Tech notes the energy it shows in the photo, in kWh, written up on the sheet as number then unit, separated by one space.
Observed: 8154 kWh
